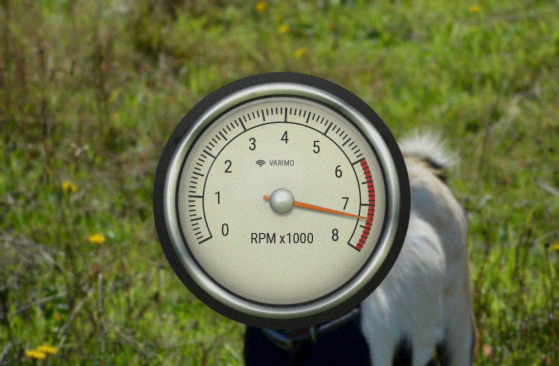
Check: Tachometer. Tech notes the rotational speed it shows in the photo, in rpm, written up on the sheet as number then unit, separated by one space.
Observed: 7300 rpm
